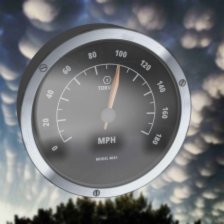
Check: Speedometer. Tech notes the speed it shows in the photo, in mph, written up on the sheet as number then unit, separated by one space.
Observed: 100 mph
